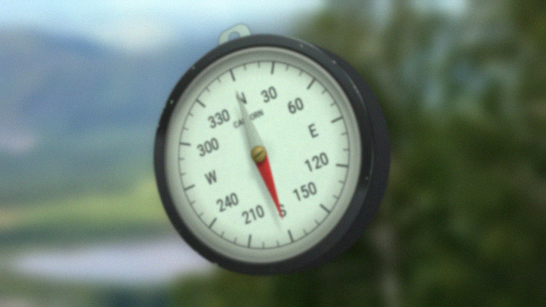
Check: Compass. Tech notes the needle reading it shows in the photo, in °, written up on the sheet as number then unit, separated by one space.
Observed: 180 °
